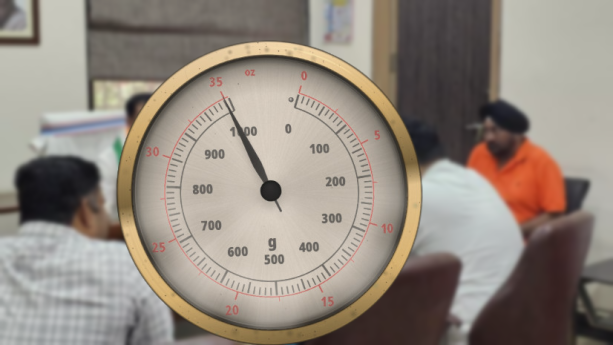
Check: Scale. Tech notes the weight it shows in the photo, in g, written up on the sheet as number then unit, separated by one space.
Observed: 990 g
